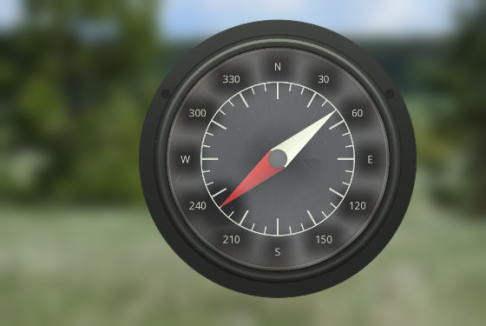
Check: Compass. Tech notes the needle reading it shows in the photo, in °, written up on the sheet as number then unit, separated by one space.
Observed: 230 °
